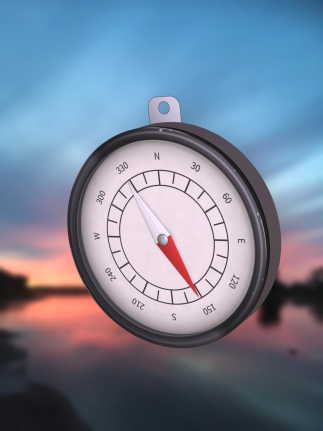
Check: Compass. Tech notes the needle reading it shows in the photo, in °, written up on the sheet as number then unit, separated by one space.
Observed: 150 °
